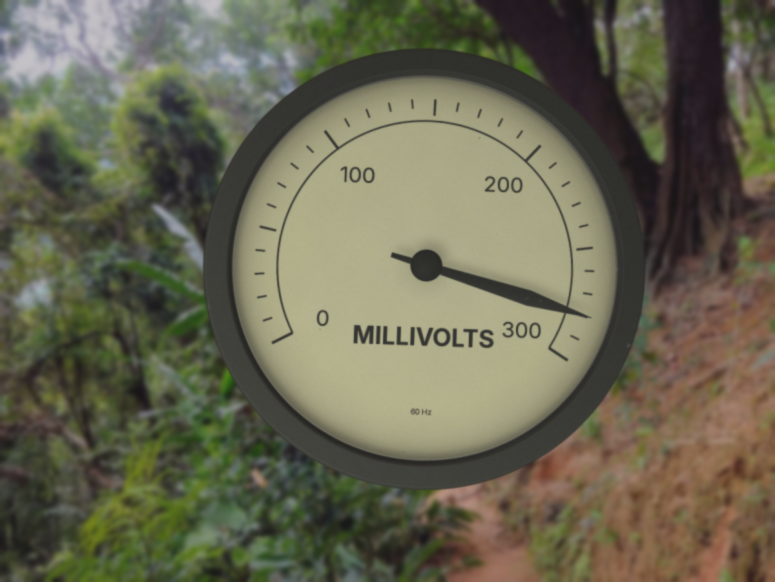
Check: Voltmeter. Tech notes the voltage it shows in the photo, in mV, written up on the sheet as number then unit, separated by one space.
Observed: 280 mV
